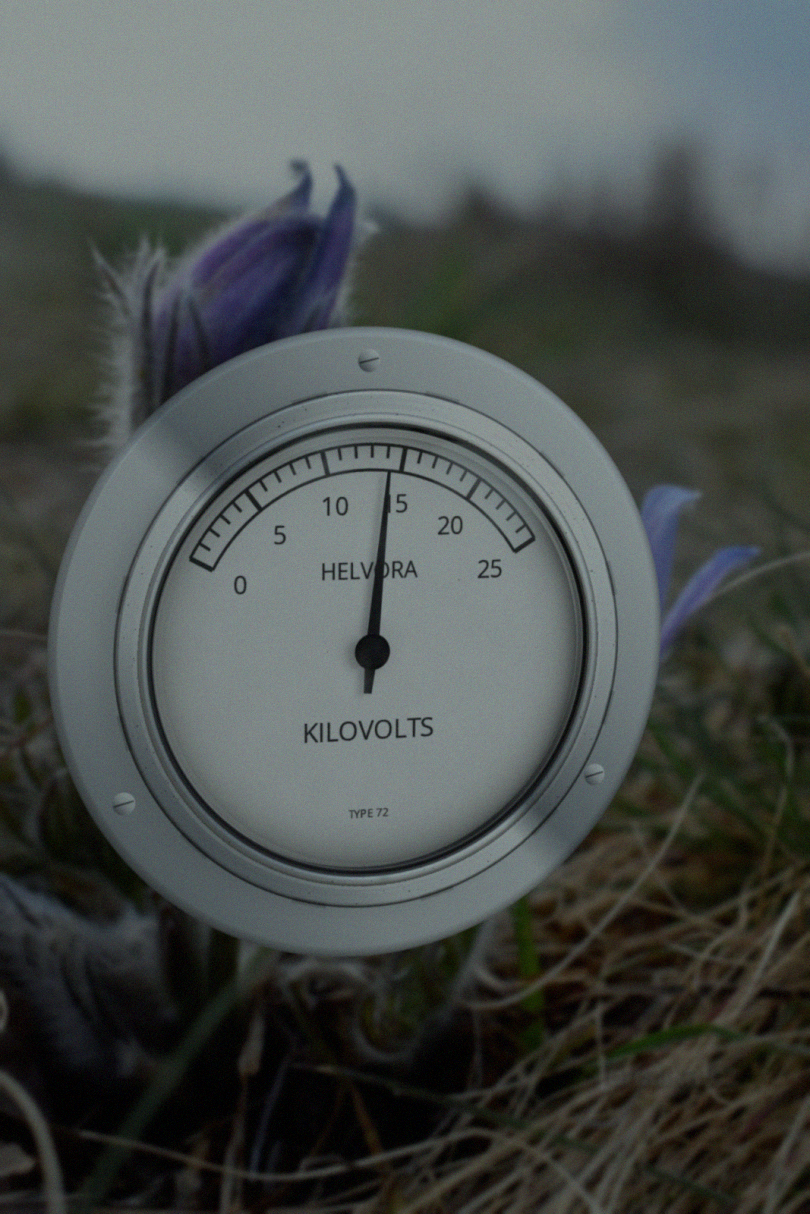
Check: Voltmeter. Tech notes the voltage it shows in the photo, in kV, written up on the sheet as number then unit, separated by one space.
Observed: 14 kV
